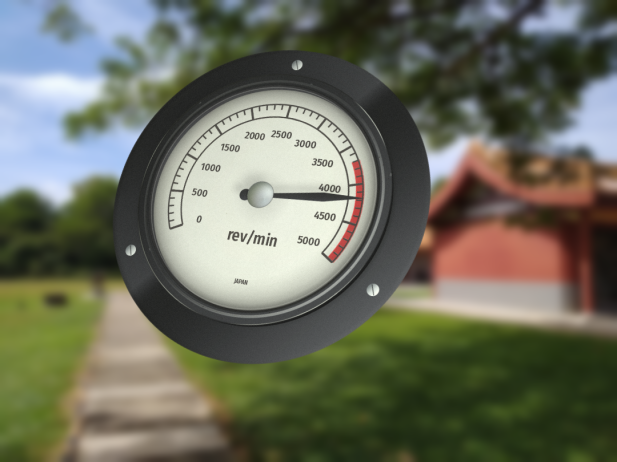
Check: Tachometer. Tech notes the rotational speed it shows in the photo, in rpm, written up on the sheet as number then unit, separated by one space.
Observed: 4200 rpm
